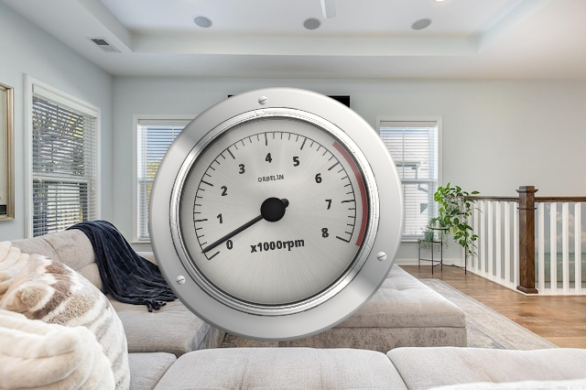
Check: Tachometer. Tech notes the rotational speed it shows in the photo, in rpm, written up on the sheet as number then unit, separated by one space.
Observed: 200 rpm
